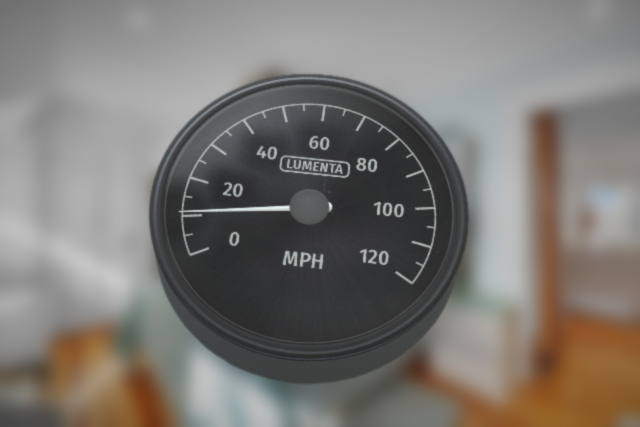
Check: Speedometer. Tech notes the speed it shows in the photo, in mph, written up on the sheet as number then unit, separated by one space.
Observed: 10 mph
